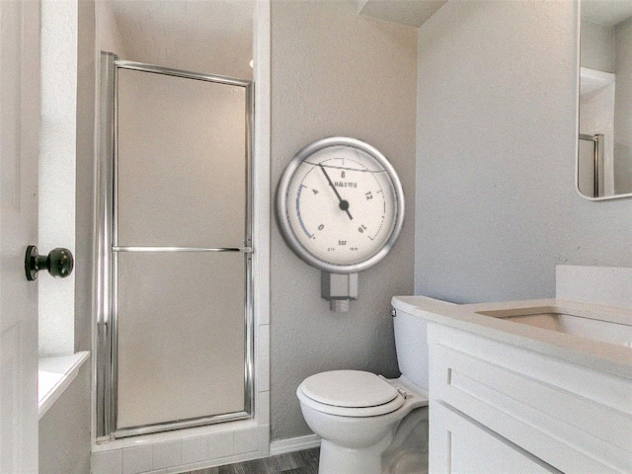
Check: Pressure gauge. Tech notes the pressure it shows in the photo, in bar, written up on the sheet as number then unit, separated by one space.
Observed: 6 bar
